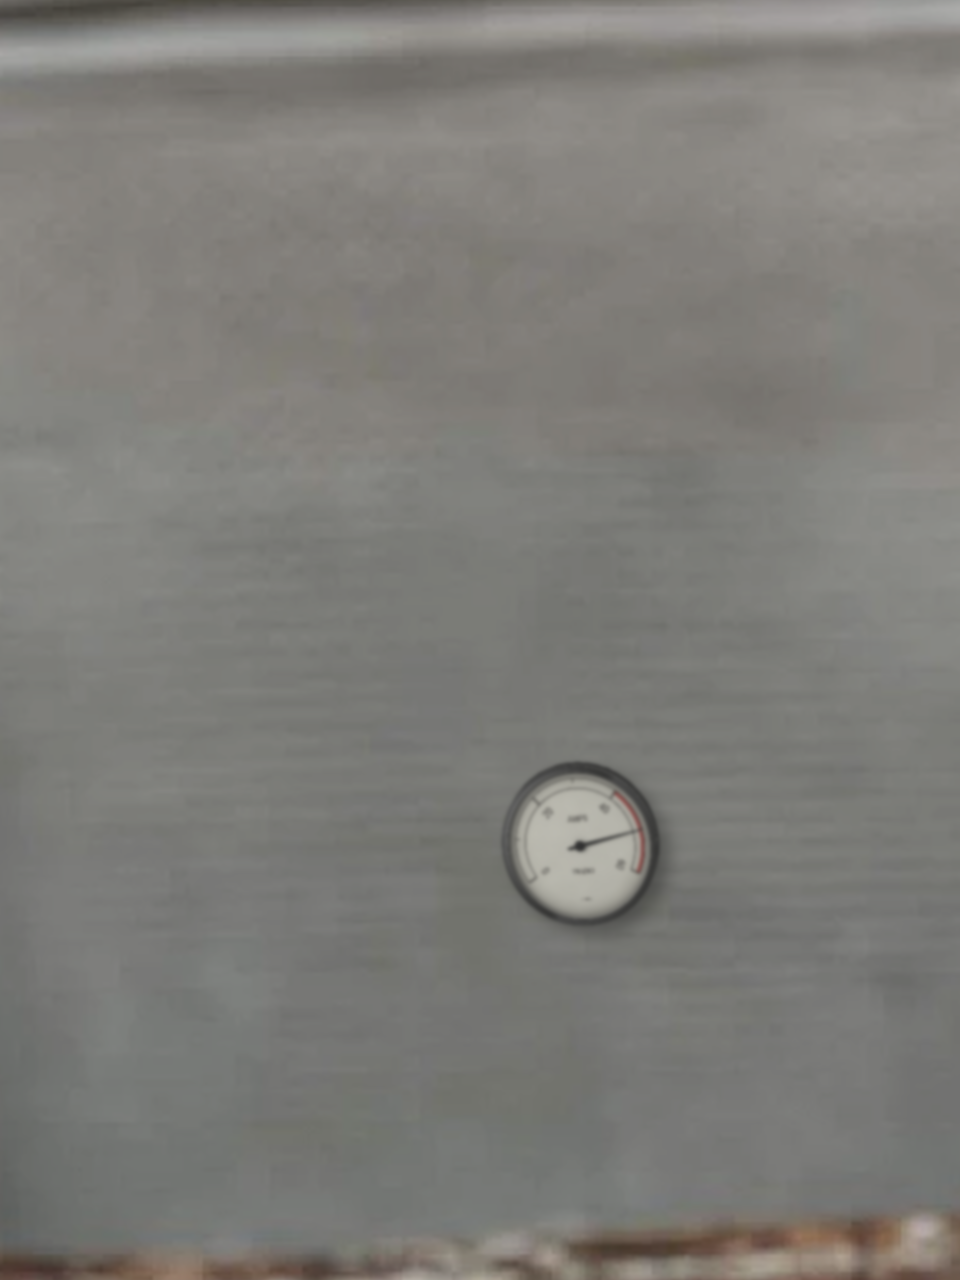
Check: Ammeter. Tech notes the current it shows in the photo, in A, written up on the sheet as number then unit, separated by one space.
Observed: 50 A
